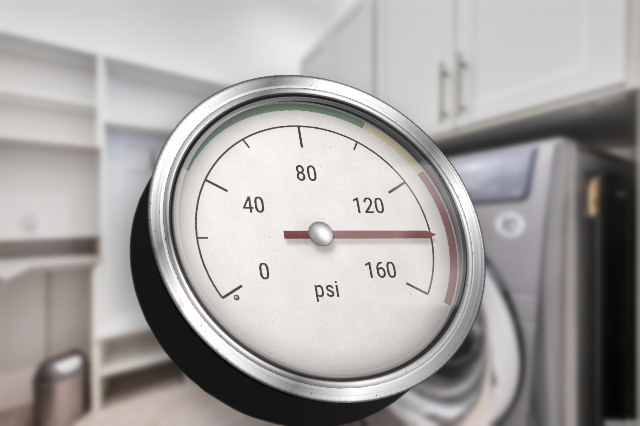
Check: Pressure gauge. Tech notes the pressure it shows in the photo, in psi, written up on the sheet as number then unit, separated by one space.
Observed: 140 psi
